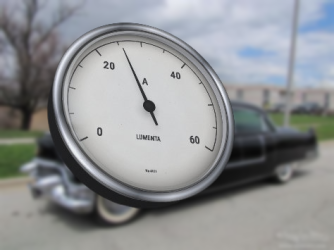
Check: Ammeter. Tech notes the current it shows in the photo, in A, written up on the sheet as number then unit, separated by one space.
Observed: 25 A
